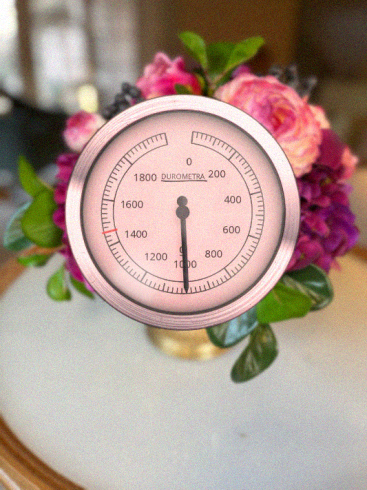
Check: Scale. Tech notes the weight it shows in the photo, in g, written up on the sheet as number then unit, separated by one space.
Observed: 1000 g
